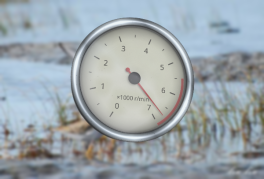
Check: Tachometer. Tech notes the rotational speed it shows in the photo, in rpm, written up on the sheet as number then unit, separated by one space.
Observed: 6750 rpm
